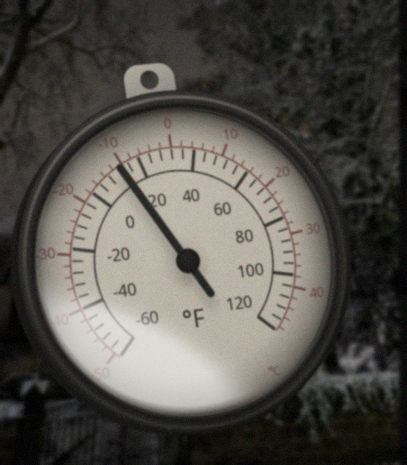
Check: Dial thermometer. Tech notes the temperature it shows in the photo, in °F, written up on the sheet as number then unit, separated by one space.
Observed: 12 °F
